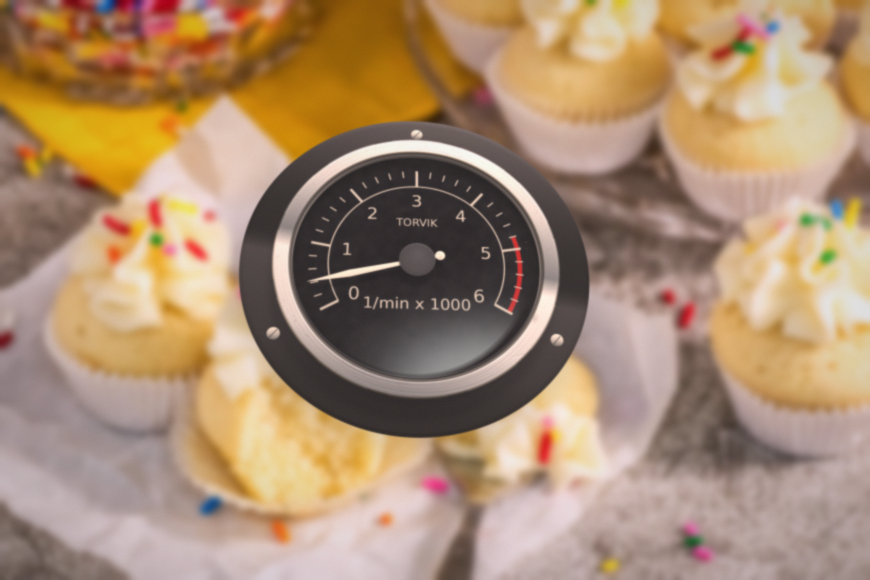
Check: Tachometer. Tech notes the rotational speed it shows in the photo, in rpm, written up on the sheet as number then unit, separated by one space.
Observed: 400 rpm
